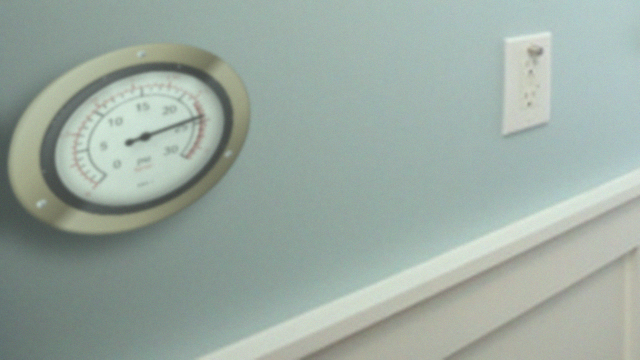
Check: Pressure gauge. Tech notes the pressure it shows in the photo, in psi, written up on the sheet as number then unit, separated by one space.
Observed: 24 psi
